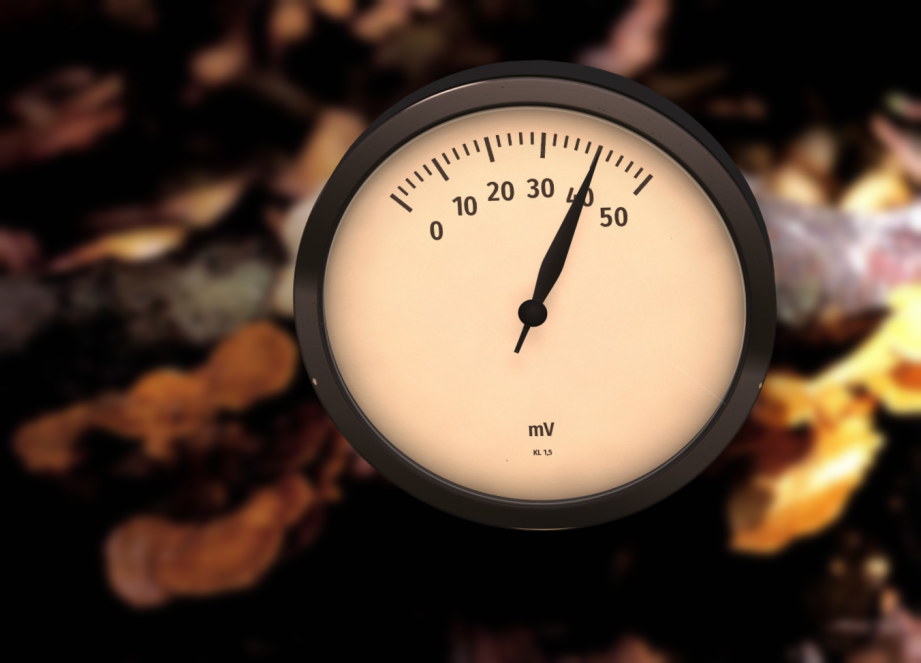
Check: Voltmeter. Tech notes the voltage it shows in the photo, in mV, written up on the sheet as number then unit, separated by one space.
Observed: 40 mV
